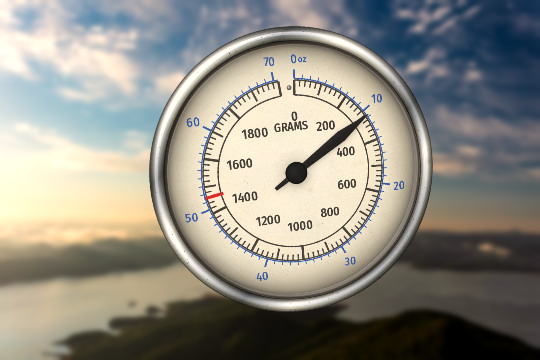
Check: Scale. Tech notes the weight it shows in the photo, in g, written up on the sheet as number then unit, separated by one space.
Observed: 300 g
